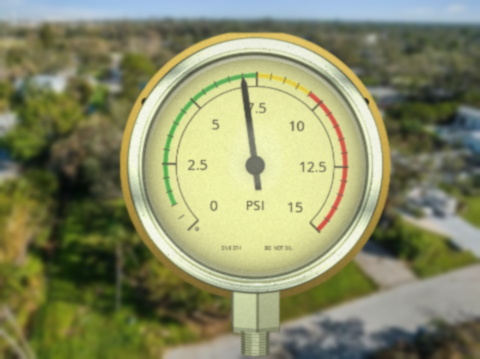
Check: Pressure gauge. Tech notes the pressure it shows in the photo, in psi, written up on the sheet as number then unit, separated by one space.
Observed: 7 psi
